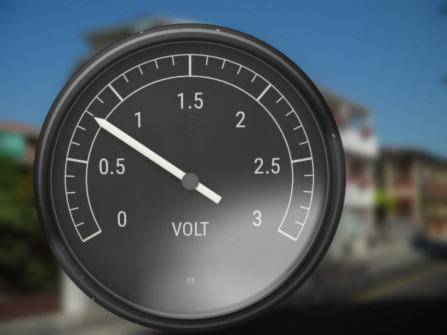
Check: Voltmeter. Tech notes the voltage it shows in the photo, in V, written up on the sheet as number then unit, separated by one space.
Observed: 0.8 V
